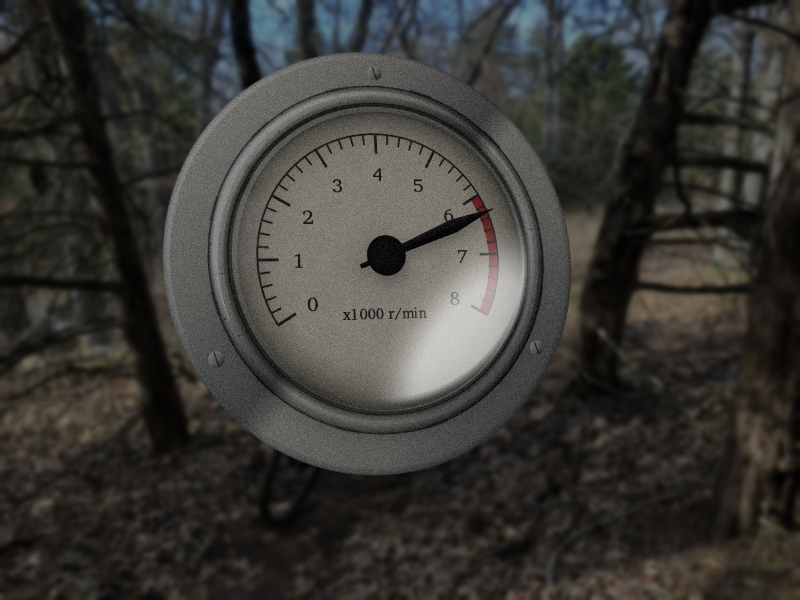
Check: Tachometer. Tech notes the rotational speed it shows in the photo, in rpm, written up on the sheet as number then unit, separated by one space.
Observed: 6300 rpm
